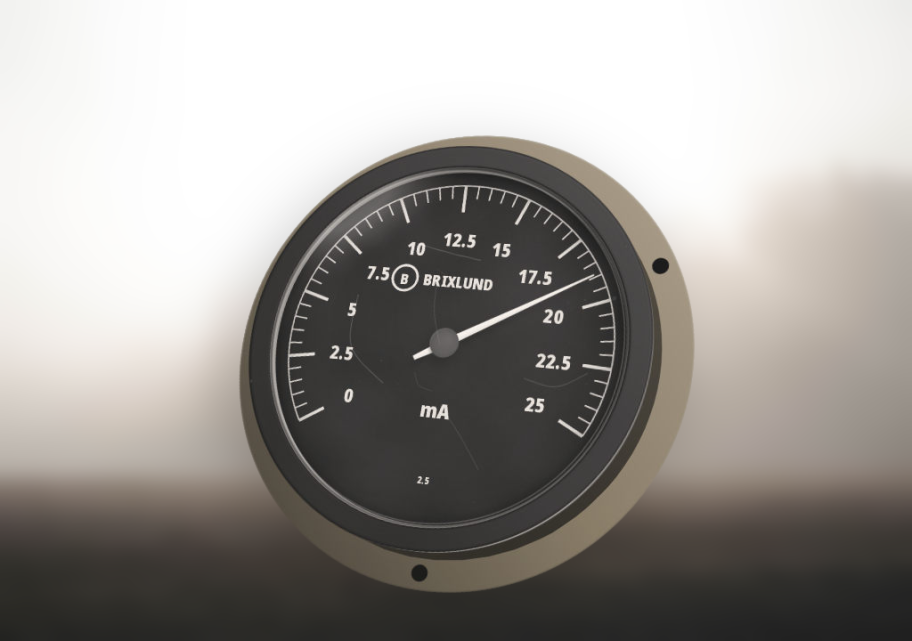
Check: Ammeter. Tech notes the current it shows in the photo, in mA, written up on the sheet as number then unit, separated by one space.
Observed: 19 mA
